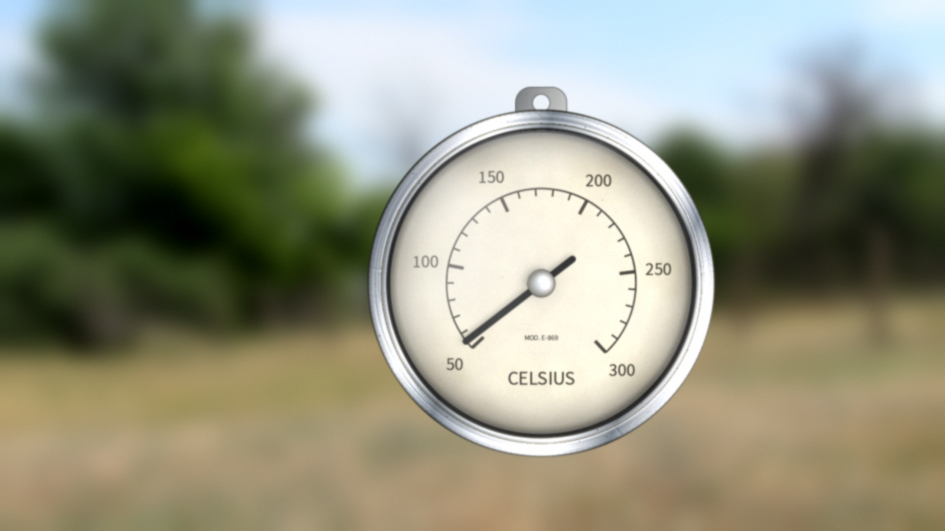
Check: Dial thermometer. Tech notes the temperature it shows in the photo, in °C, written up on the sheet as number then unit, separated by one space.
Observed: 55 °C
